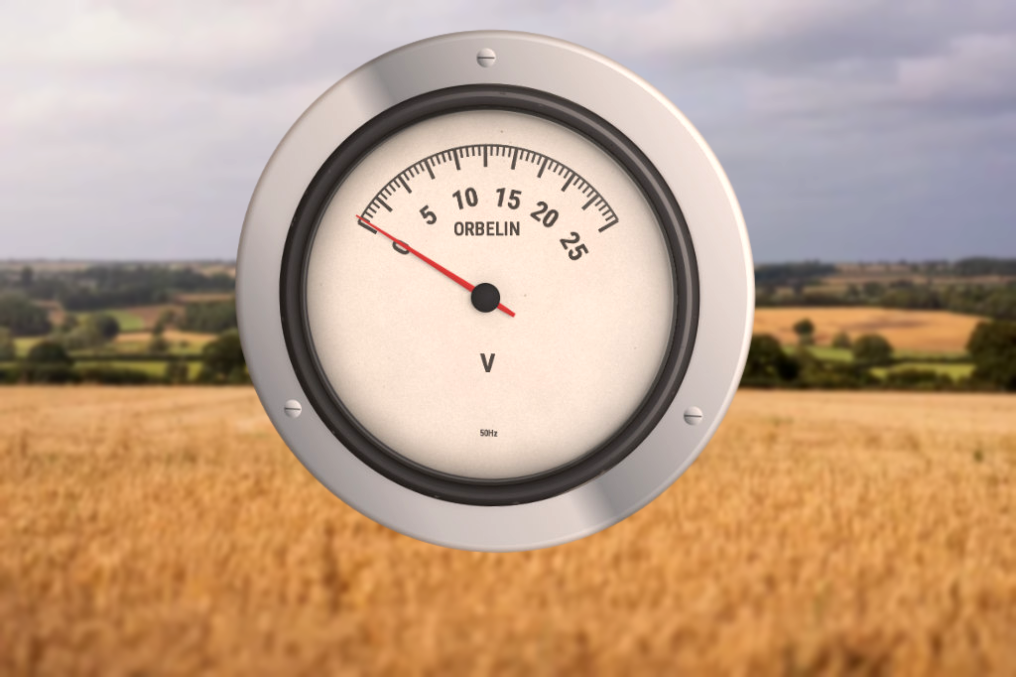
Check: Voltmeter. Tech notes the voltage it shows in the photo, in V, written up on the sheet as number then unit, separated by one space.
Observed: 0.5 V
